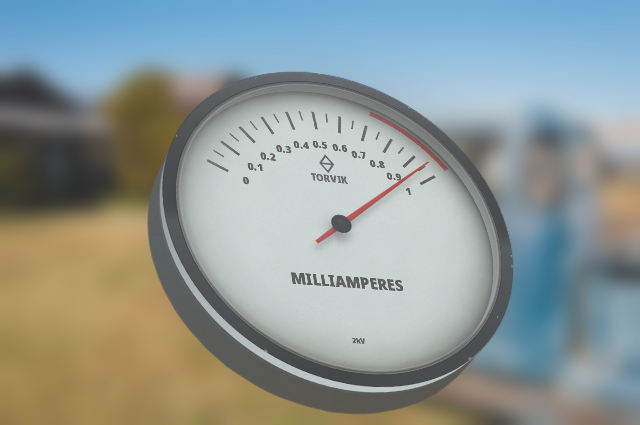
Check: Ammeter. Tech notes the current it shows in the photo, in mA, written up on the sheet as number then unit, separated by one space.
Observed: 0.95 mA
